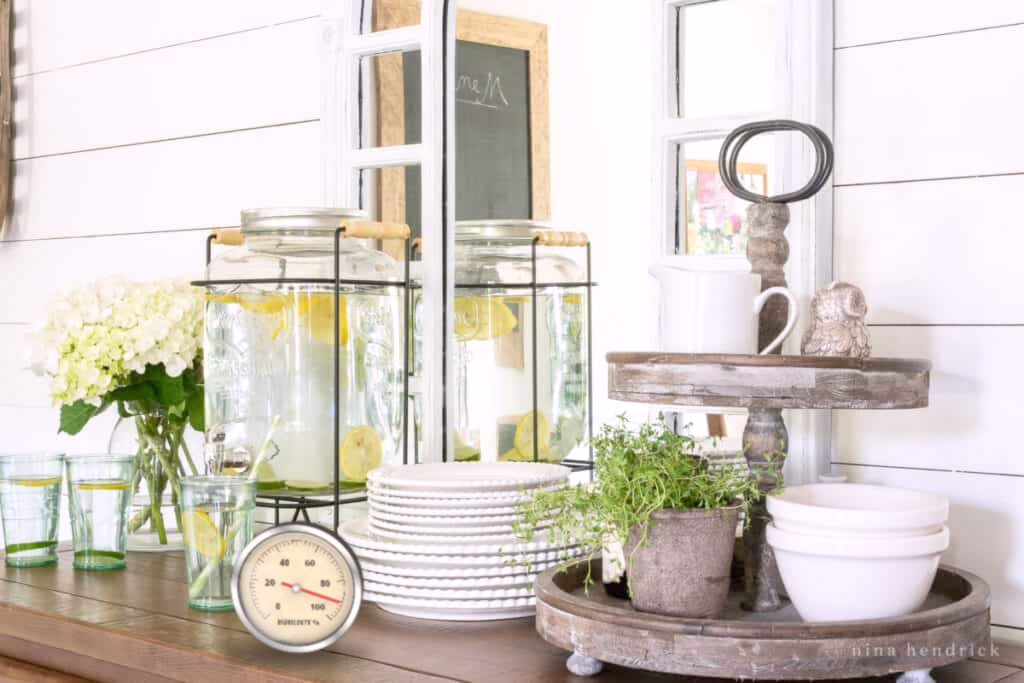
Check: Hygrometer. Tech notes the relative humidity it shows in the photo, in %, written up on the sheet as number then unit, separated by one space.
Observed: 90 %
